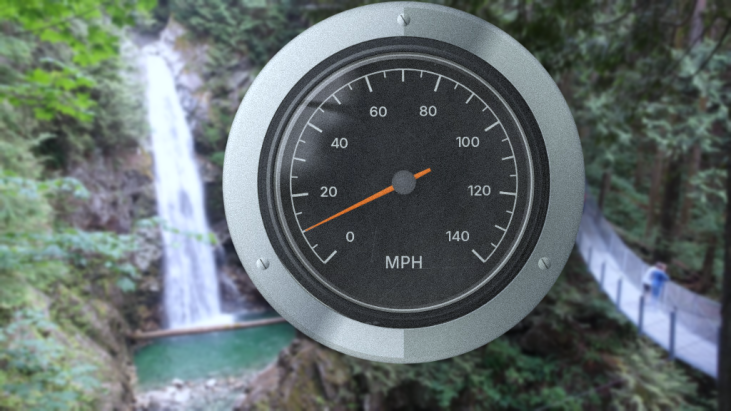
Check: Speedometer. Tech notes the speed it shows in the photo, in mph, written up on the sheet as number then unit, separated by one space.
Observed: 10 mph
